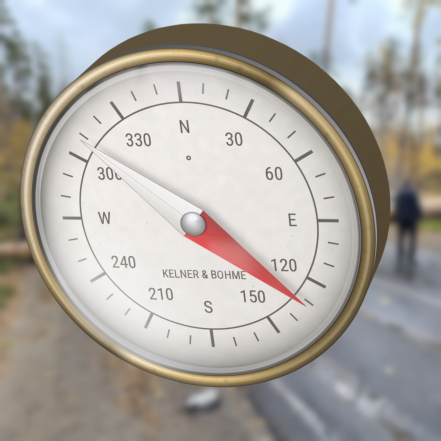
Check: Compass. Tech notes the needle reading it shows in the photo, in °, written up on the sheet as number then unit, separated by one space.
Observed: 130 °
